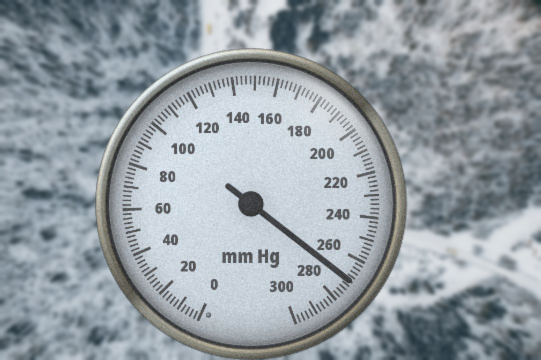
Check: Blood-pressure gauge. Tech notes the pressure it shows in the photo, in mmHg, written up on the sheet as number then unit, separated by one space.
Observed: 270 mmHg
